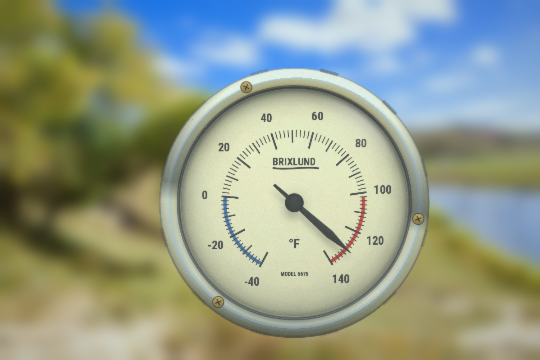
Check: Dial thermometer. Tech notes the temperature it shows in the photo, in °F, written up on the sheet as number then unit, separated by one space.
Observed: 130 °F
